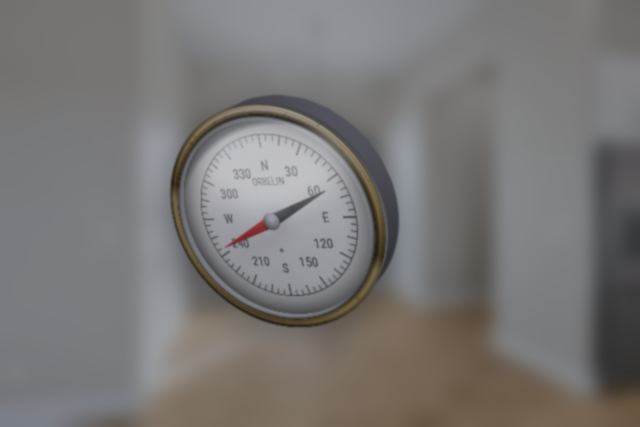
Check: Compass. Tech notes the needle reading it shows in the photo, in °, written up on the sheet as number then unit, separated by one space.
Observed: 245 °
